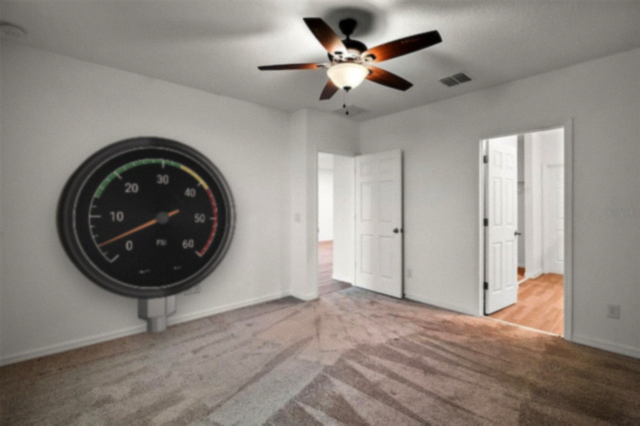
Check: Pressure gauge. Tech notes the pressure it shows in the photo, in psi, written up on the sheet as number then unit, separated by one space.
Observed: 4 psi
